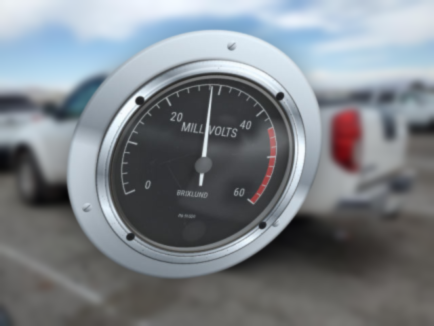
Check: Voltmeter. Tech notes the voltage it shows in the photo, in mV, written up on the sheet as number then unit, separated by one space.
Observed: 28 mV
